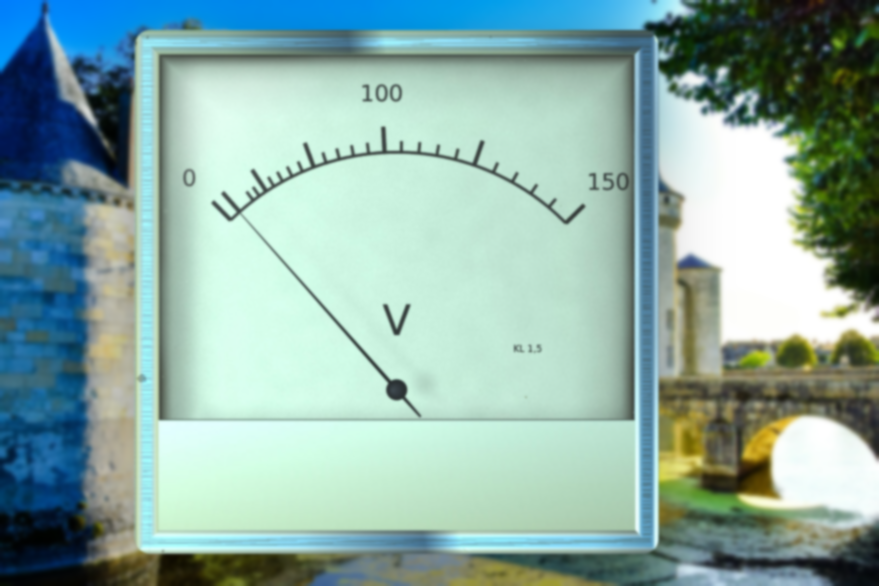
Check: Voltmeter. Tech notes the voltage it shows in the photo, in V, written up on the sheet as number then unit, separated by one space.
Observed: 25 V
